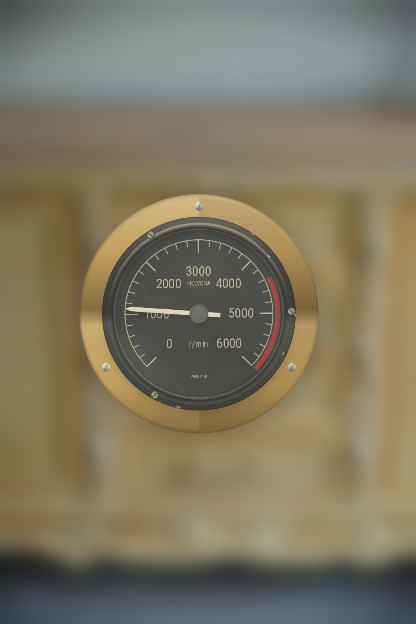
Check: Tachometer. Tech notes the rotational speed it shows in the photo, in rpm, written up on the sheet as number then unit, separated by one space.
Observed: 1100 rpm
